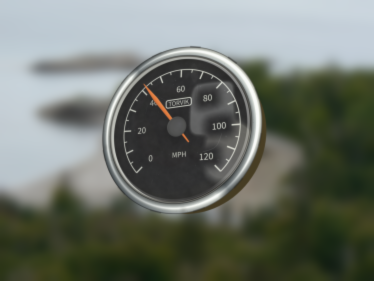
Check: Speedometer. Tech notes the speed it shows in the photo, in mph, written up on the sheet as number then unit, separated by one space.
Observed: 42.5 mph
